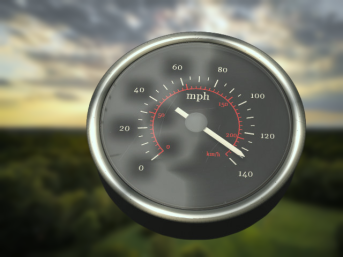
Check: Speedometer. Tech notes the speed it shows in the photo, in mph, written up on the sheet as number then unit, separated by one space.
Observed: 135 mph
